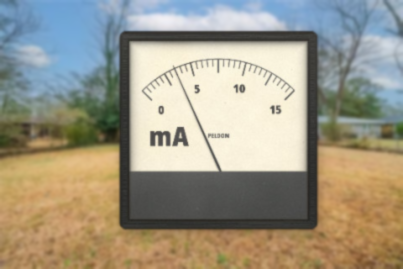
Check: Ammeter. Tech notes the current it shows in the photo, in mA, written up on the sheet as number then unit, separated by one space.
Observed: 3.5 mA
